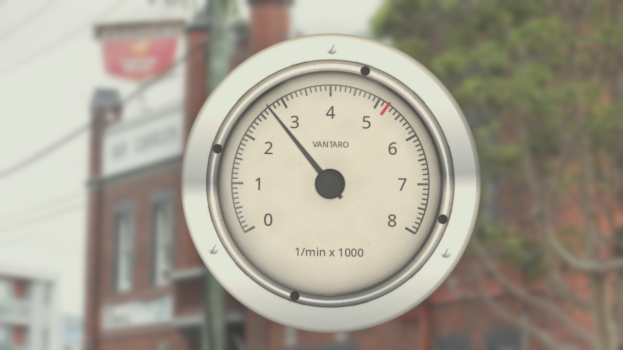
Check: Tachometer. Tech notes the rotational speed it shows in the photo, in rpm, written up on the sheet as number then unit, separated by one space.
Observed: 2700 rpm
